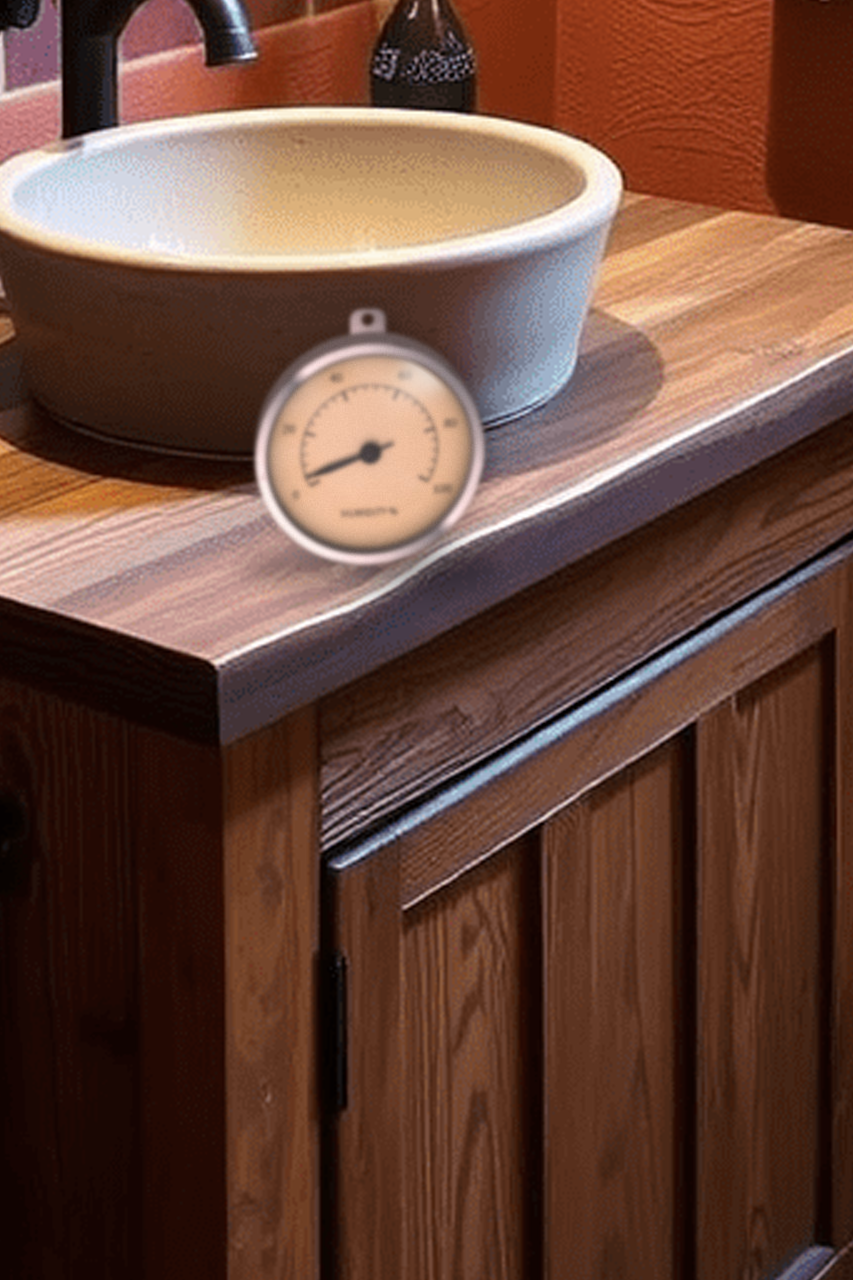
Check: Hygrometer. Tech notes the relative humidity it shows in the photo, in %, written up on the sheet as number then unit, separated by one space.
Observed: 4 %
